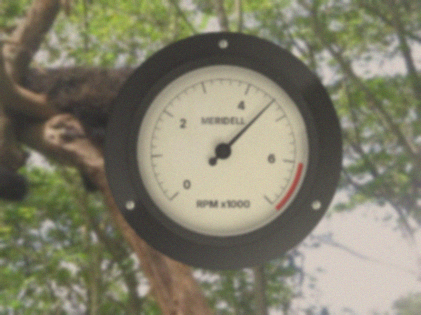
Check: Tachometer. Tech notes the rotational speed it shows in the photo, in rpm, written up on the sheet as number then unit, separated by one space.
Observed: 4600 rpm
